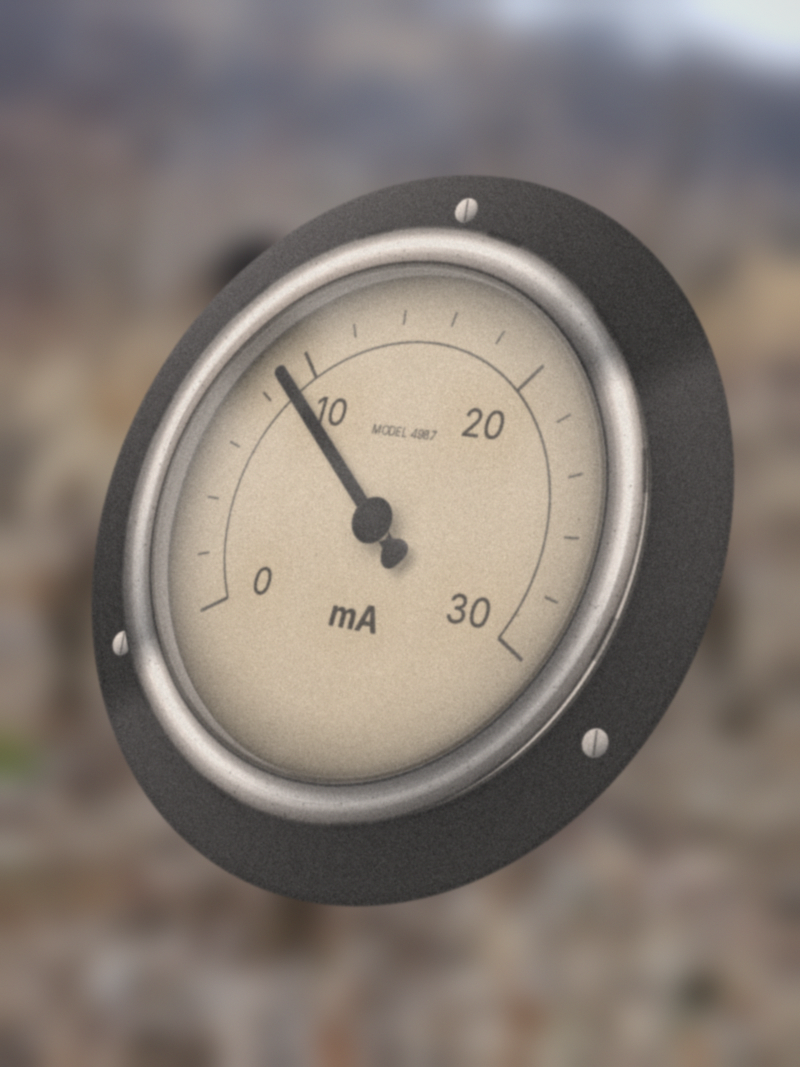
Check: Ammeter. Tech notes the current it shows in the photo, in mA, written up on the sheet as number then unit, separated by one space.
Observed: 9 mA
